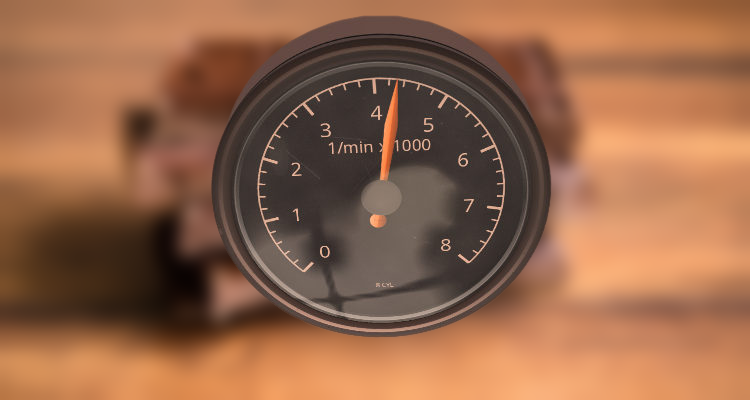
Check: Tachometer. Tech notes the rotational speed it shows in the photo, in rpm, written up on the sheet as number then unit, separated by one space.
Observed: 4300 rpm
